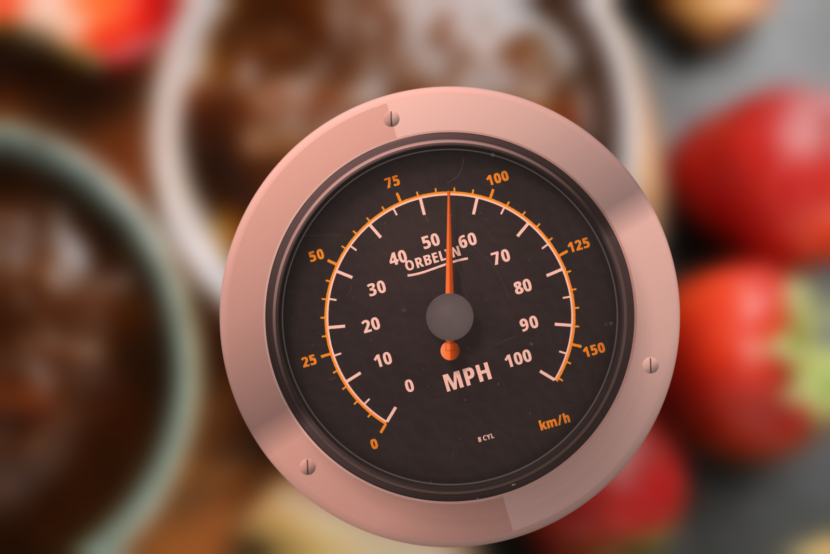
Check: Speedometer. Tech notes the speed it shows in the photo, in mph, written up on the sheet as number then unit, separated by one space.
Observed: 55 mph
